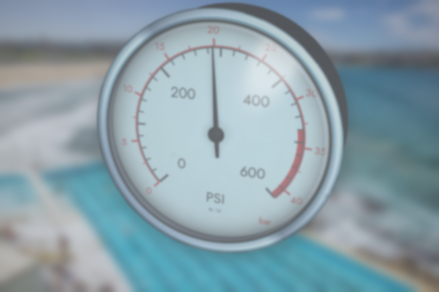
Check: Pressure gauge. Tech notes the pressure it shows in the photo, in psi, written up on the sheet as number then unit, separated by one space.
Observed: 290 psi
